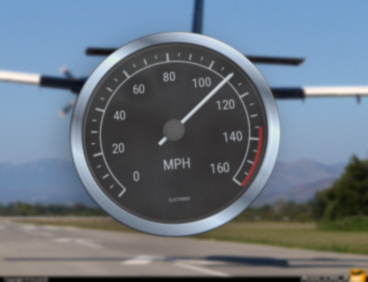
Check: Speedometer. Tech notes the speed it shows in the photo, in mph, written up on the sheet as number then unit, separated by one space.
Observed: 110 mph
